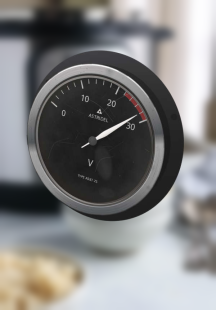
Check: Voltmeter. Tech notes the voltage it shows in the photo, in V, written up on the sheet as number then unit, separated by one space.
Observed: 28 V
